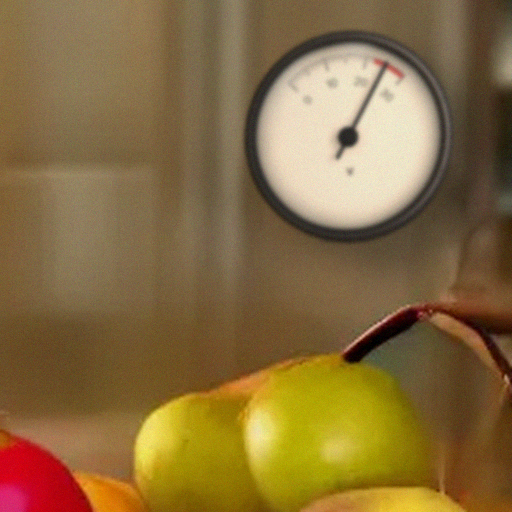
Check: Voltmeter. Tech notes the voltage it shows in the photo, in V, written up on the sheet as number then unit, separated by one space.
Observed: 25 V
